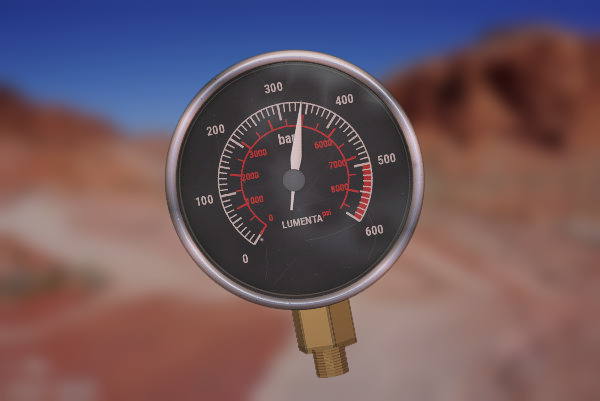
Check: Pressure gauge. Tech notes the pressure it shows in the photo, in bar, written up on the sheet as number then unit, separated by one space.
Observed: 340 bar
